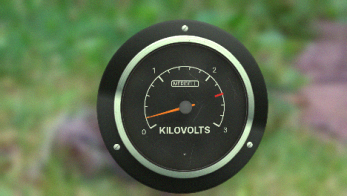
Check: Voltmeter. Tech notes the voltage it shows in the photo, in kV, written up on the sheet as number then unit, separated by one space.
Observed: 0.2 kV
